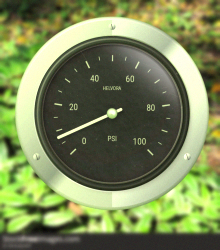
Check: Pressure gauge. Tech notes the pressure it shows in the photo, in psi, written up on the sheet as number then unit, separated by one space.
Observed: 7.5 psi
